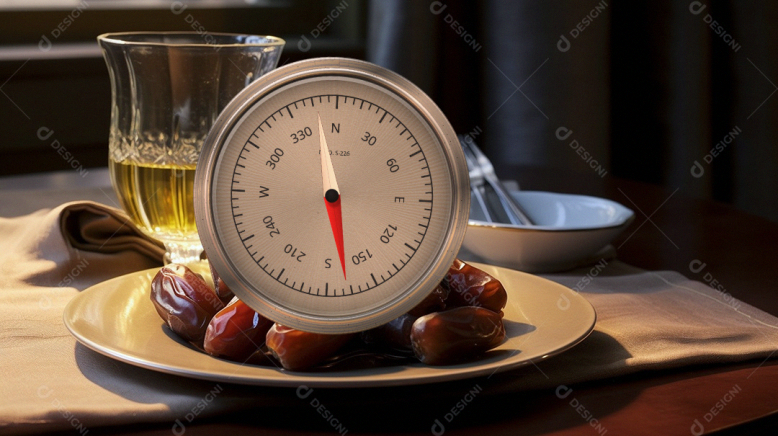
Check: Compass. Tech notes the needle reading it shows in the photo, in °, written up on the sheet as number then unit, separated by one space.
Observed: 167.5 °
